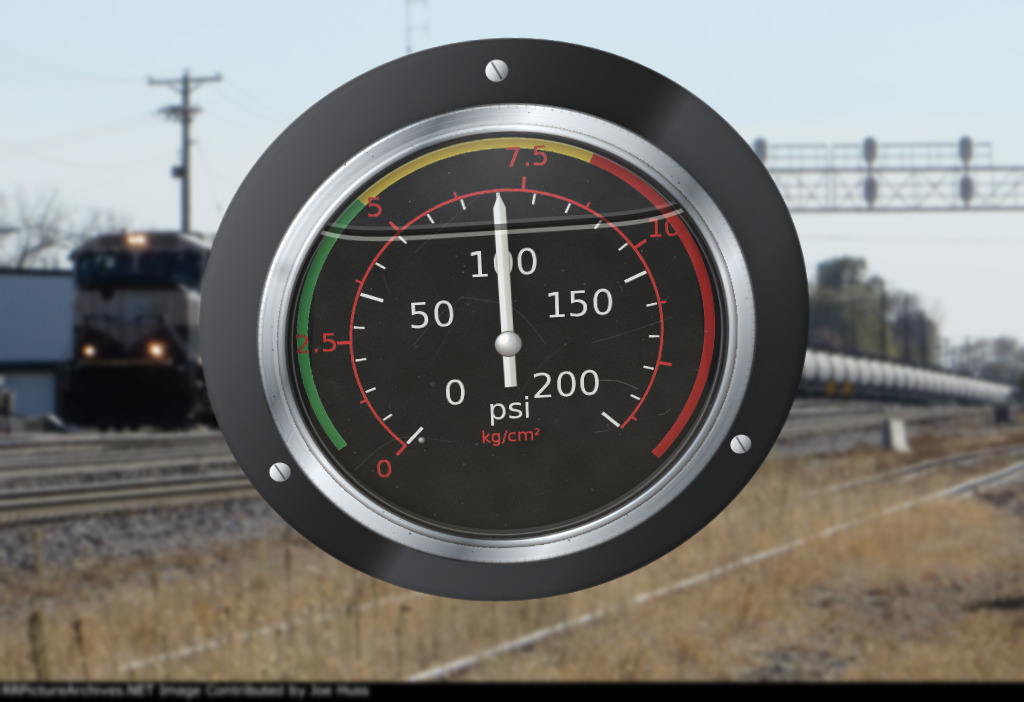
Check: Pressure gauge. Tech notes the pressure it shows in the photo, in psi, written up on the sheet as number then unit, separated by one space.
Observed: 100 psi
